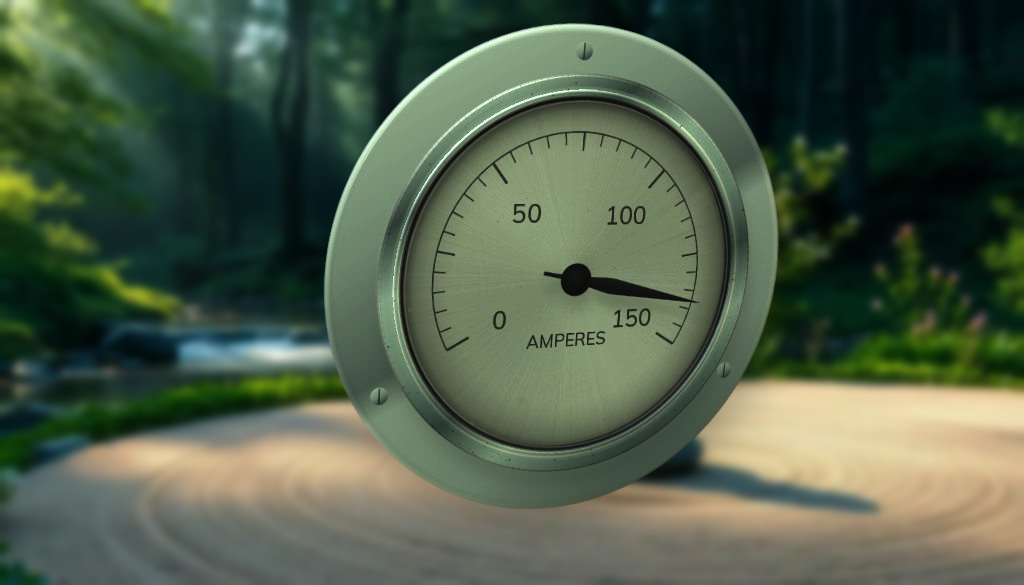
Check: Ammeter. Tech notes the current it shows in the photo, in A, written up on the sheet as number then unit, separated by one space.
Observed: 137.5 A
